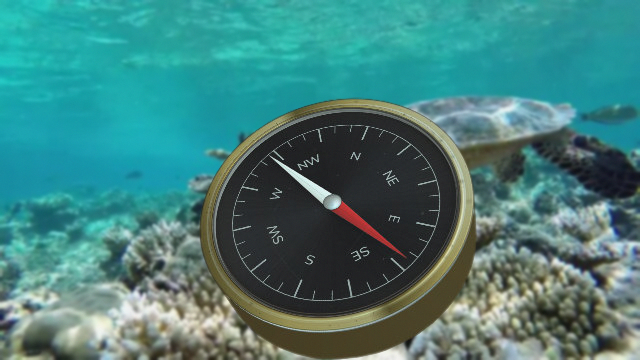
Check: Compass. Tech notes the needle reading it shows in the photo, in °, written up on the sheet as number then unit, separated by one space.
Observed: 115 °
